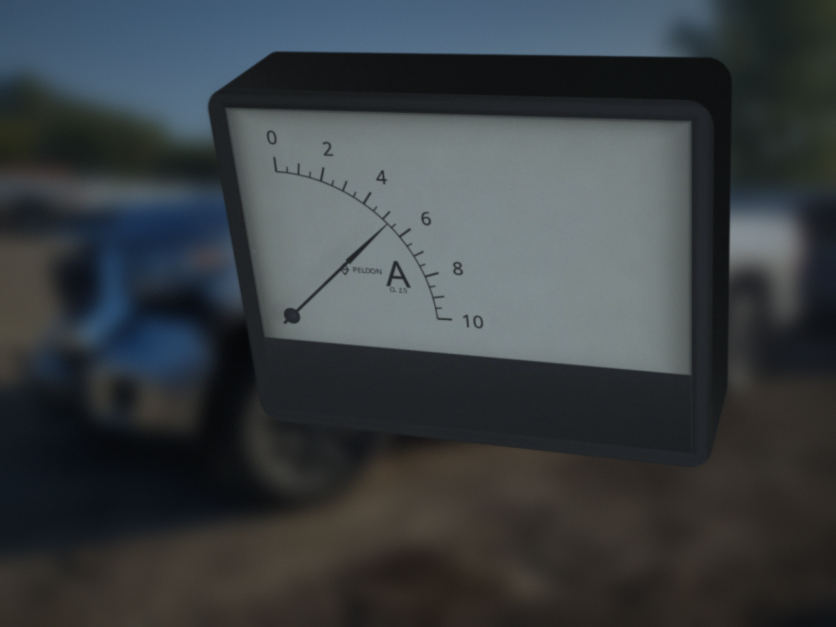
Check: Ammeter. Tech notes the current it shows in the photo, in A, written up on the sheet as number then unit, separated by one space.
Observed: 5.25 A
